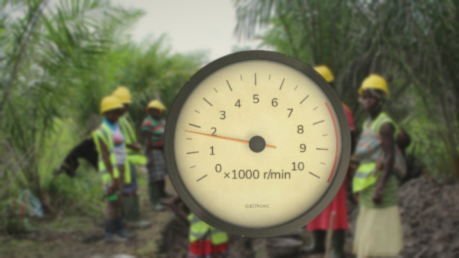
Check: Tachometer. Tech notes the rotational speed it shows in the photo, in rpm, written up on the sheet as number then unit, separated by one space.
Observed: 1750 rpm
